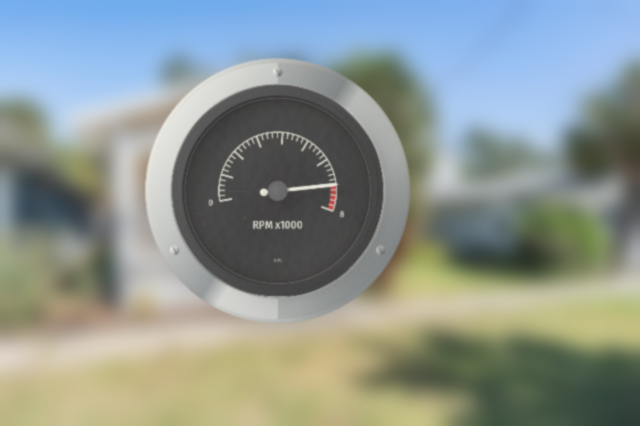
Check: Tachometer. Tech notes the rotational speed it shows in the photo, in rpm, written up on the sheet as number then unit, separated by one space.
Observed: 7000 rpm
